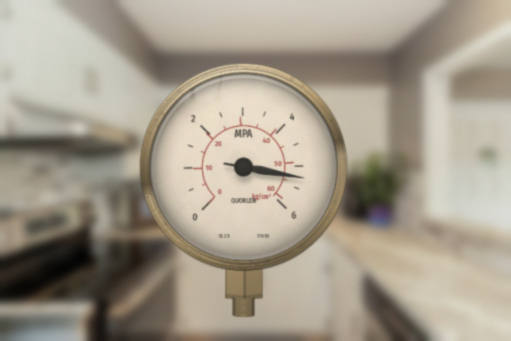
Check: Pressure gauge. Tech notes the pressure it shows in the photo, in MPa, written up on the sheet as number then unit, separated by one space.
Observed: 5.25 MPa
